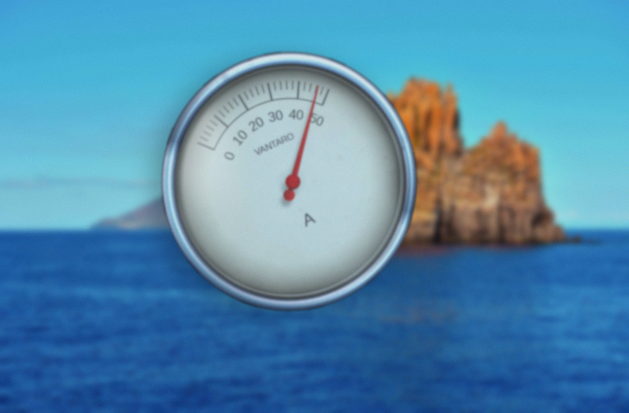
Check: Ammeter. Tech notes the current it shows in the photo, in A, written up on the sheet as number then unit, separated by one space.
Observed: 46 A
